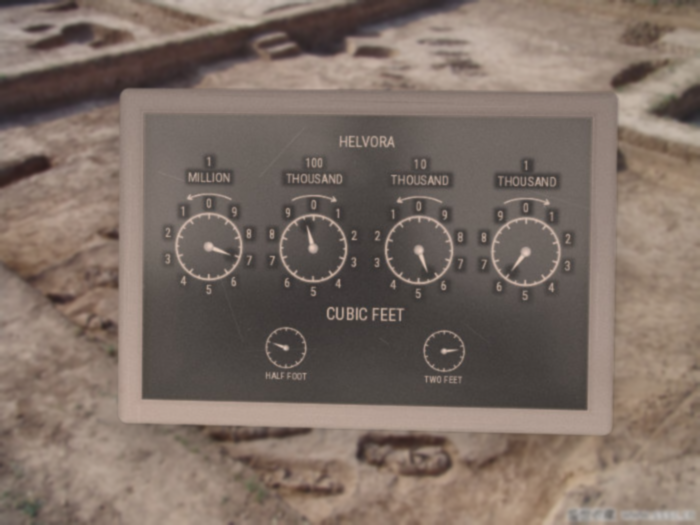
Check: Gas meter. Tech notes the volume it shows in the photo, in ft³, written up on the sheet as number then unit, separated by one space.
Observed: 695600 ft³
